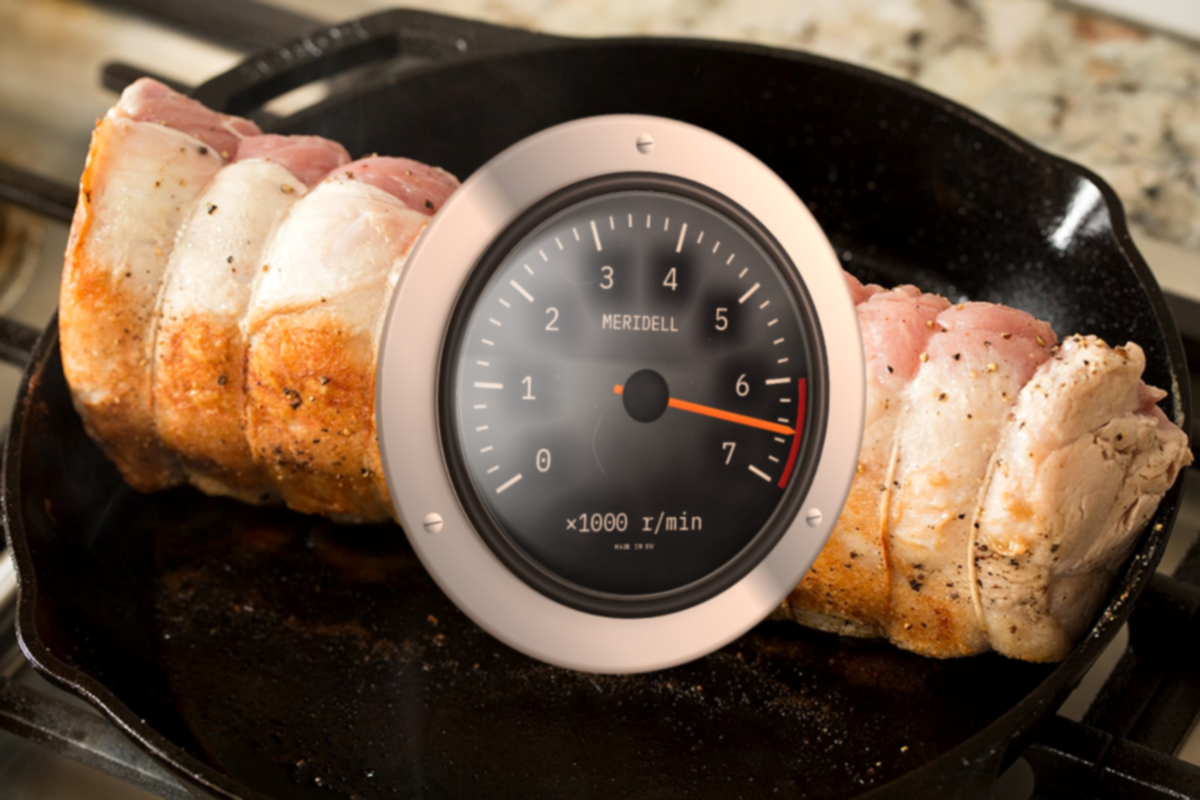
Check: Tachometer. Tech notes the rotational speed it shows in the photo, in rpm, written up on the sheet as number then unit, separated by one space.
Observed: 6500 rpm
